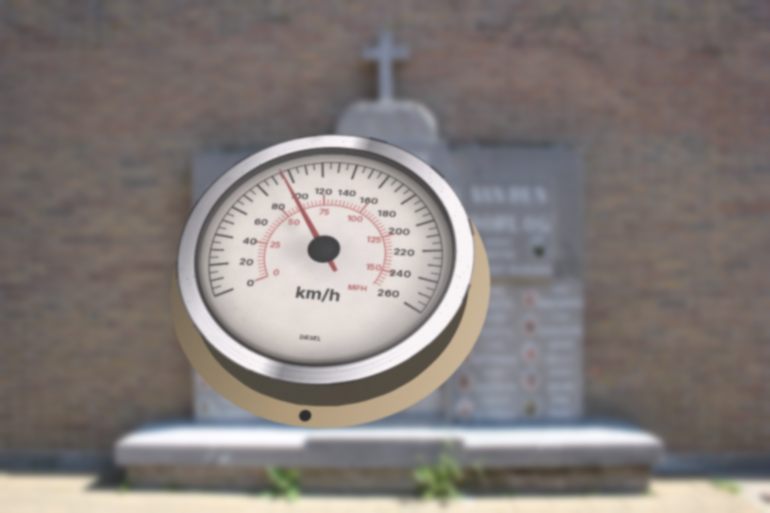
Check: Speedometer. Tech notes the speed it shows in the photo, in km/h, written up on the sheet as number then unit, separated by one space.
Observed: 95 km/h
